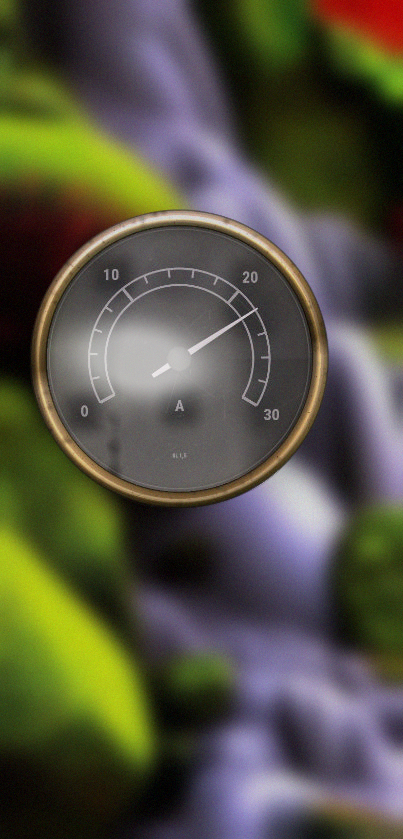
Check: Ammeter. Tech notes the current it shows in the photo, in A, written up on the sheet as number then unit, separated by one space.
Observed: 22 A
